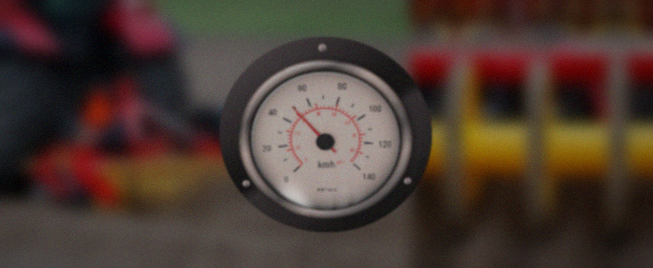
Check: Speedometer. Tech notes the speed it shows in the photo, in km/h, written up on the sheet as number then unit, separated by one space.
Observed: 50 km/h
